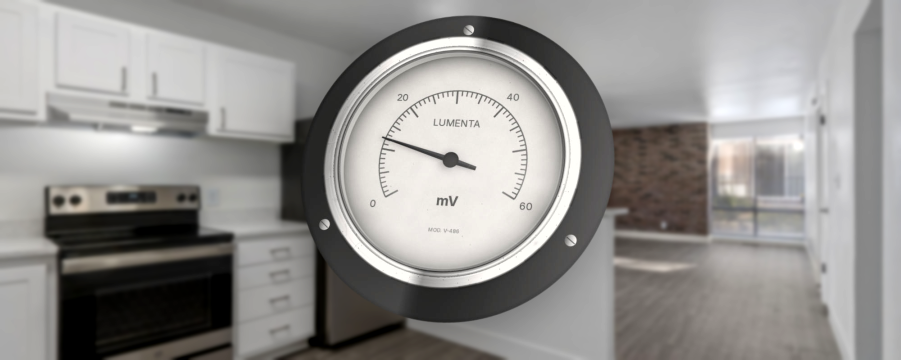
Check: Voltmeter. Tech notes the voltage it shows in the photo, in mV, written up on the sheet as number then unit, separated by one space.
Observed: 12 mV
